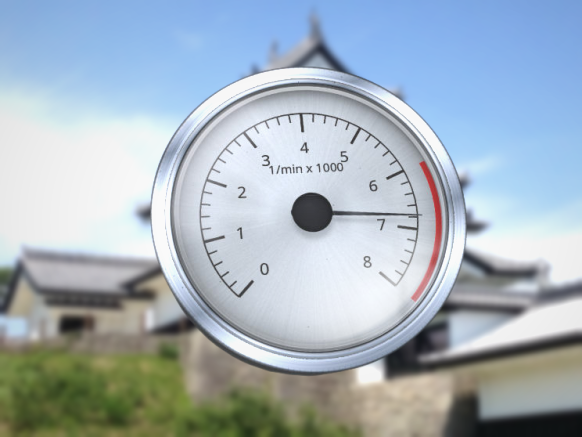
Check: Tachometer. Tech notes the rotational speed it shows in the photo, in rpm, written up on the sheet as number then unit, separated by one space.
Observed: 6800 rpm
